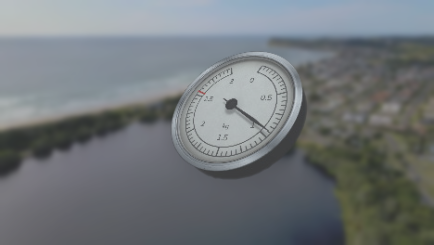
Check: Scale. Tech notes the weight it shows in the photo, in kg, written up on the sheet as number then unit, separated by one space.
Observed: 0.95 kg
